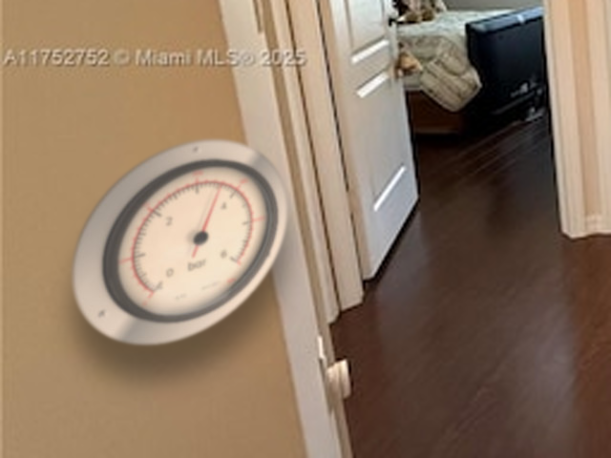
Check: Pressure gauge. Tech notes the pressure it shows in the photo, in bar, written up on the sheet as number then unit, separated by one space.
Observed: 3.5 bar
